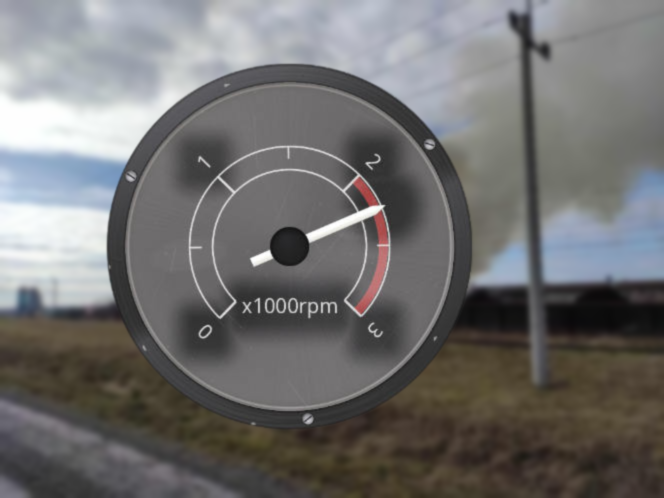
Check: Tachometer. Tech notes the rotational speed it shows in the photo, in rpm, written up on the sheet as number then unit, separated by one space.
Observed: 2250 rpm
